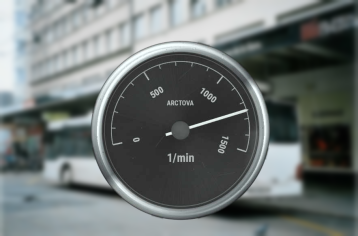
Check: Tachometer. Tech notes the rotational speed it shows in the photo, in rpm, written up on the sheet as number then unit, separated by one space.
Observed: 1250 rpm
